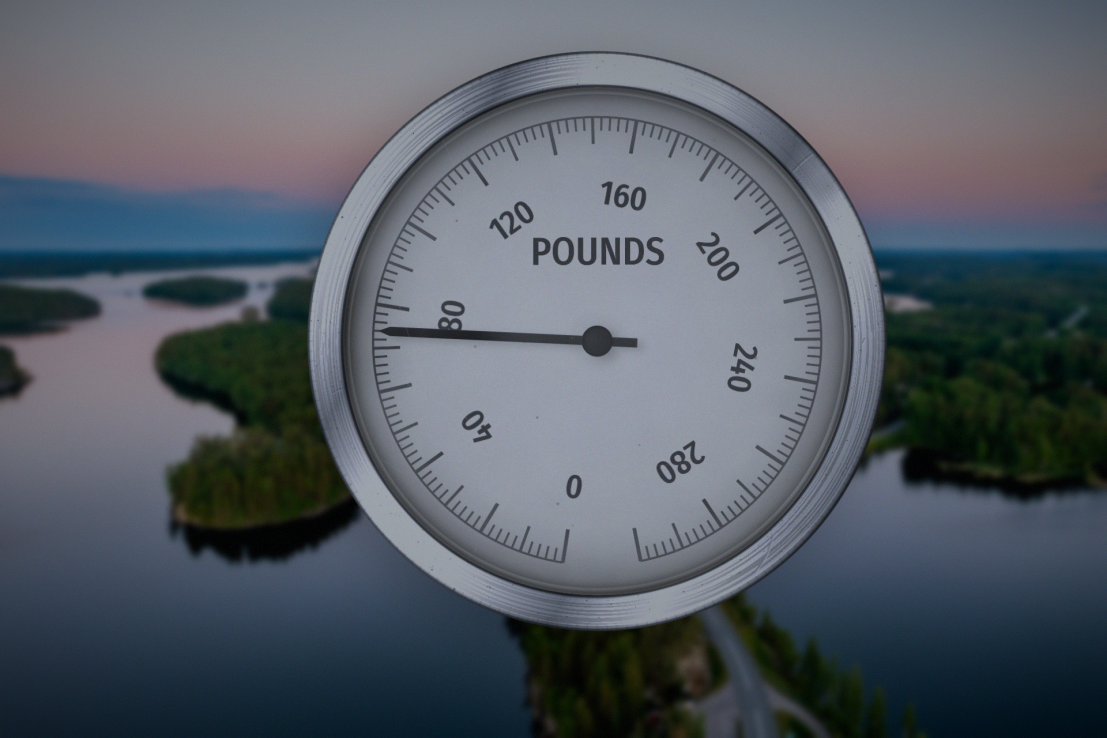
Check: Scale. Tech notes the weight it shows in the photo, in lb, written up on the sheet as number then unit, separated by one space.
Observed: 74 lb
